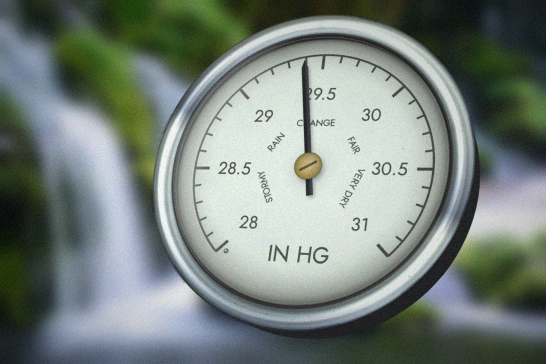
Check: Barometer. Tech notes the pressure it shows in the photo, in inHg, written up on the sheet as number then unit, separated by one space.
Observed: 29.4 inHg
